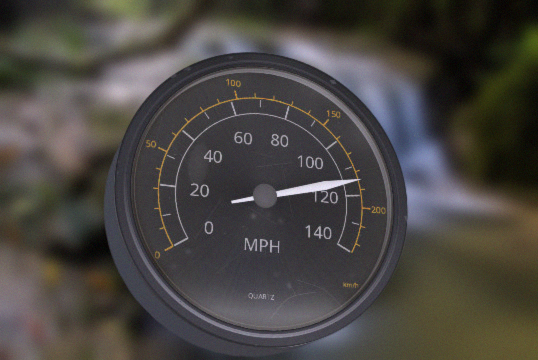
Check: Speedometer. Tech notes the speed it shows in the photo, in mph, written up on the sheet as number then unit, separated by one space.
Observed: 115 mph
